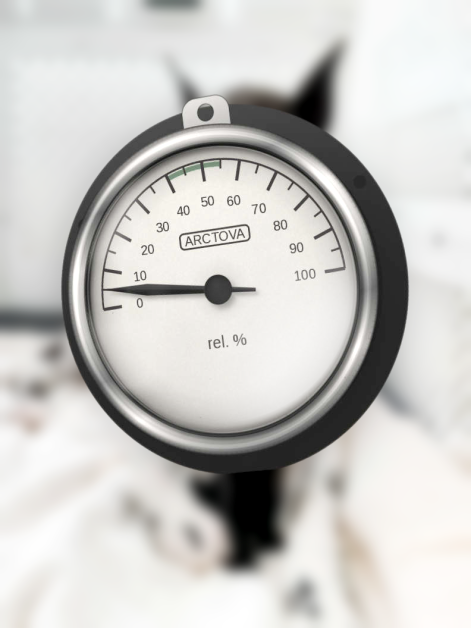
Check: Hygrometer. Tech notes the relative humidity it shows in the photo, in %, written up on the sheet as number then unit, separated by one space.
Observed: 5 %
